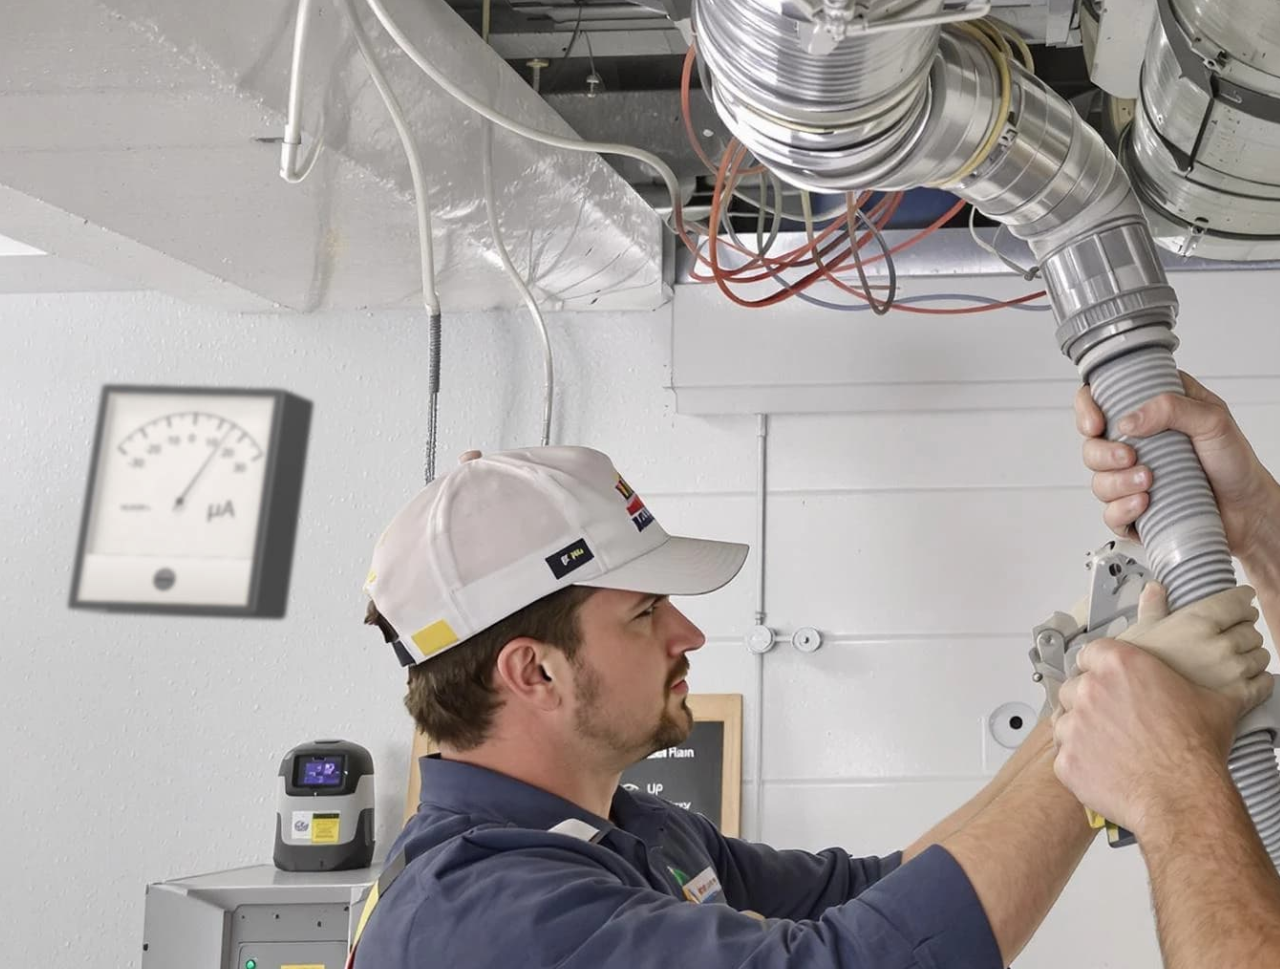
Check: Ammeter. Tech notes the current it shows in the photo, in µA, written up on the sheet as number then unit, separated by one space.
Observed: 15 µA
